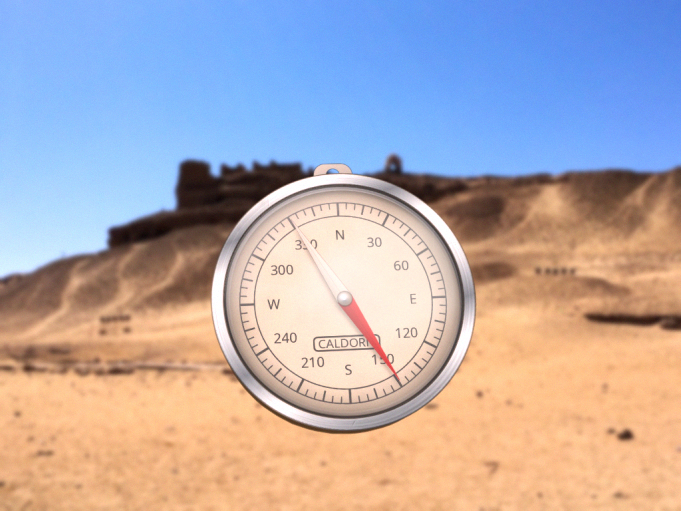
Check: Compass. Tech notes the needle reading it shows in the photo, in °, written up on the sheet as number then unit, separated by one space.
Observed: 150 °
